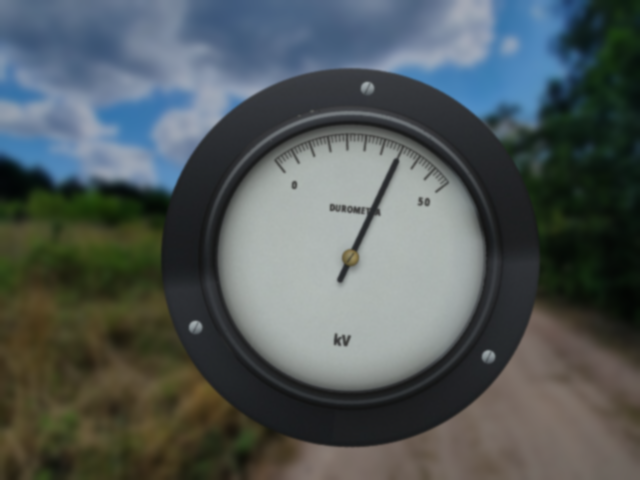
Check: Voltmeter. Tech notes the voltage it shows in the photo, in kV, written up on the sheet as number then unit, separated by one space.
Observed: 35 kV
